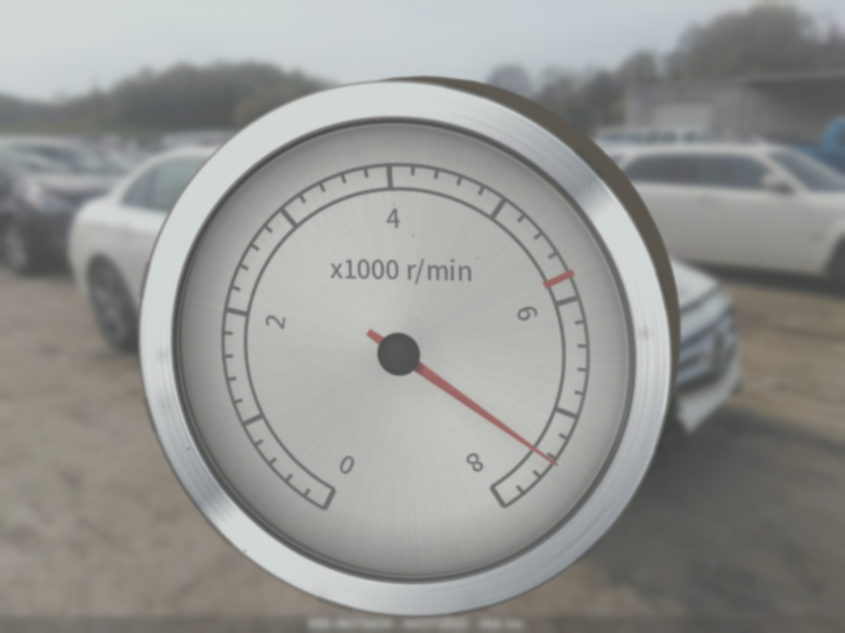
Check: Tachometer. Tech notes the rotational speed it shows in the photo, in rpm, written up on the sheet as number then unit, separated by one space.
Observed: 7400 rpm
